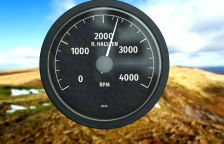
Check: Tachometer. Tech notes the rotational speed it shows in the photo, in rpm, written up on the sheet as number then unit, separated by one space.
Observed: 2300 rpm
